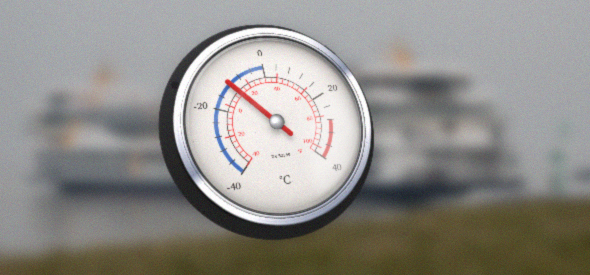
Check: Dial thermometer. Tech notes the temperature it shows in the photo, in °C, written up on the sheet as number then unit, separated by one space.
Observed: -12 °C
